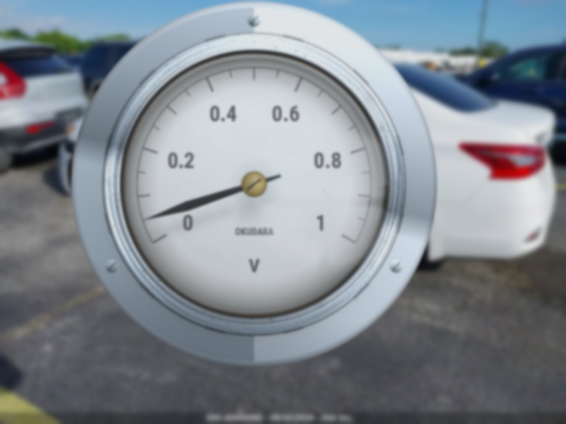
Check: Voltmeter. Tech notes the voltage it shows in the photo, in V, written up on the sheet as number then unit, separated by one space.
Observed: 0.05 V
